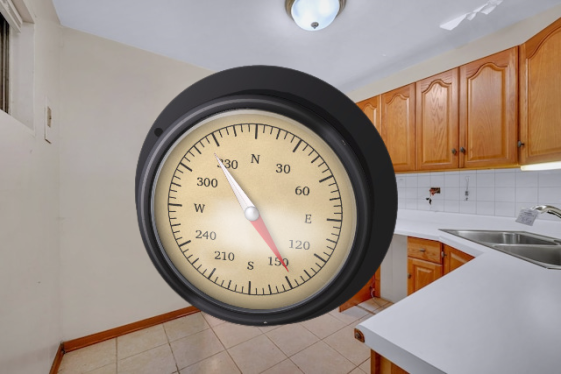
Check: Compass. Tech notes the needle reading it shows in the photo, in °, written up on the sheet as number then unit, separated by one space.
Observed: 145 °
